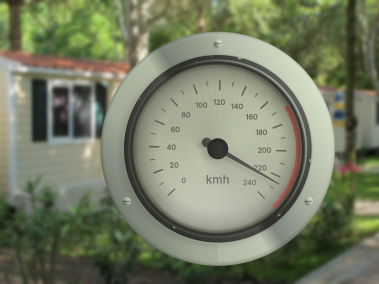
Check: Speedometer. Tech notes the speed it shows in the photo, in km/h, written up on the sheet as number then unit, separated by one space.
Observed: 225 km/h
